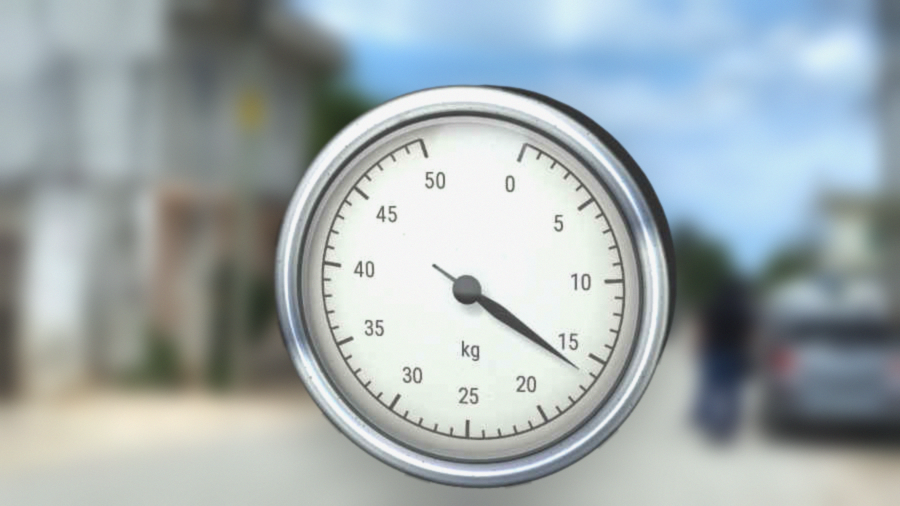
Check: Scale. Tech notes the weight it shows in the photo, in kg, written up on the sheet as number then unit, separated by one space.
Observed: 16 kg
